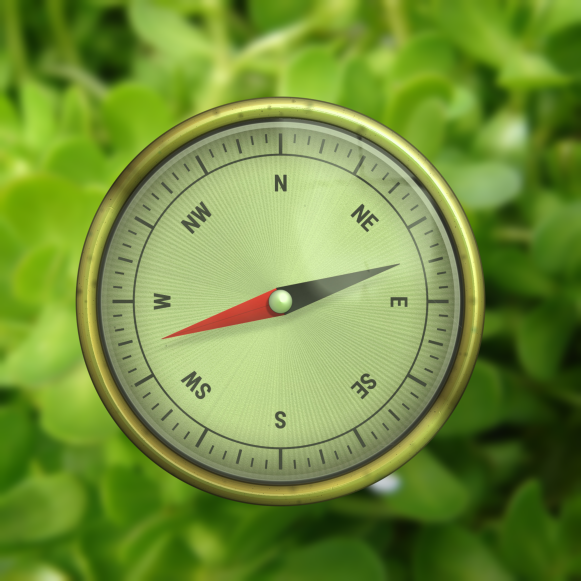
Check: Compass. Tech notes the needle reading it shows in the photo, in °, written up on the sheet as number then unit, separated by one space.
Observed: 252.5 °
